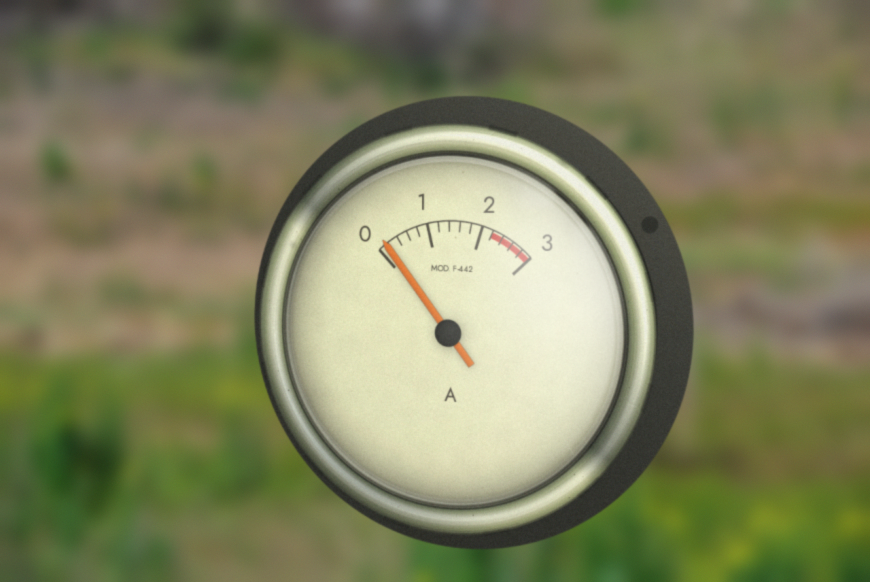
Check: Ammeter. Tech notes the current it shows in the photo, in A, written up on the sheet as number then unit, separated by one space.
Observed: 0.2 A
